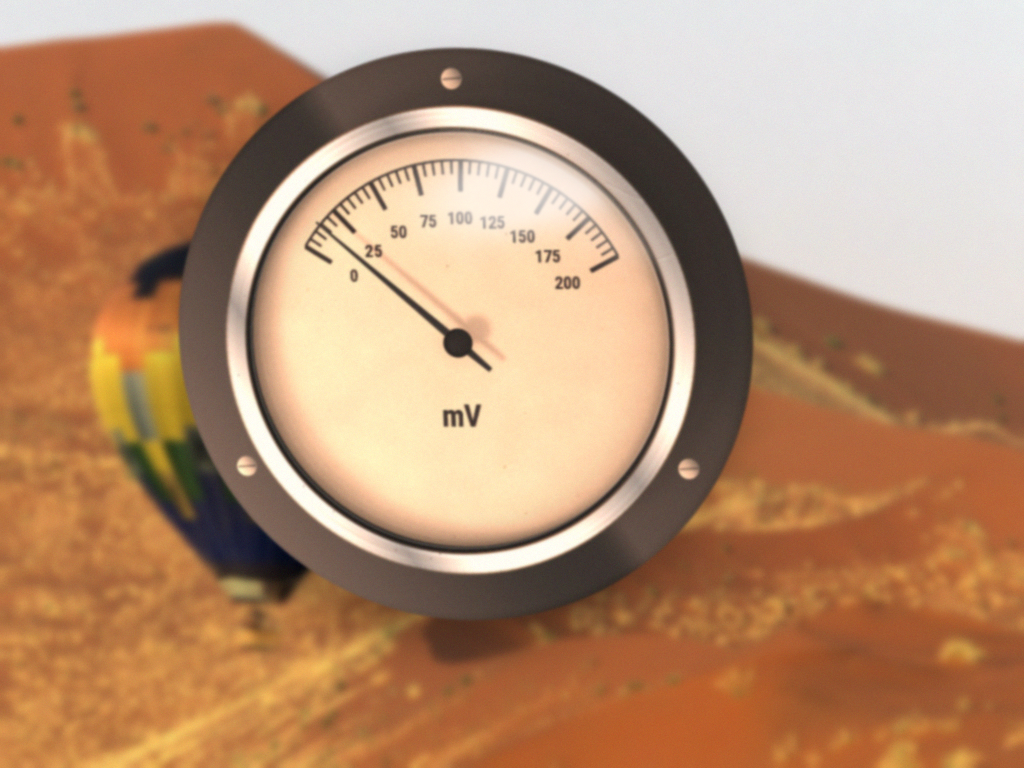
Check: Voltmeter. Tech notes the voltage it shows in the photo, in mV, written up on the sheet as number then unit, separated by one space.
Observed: 15 mV
